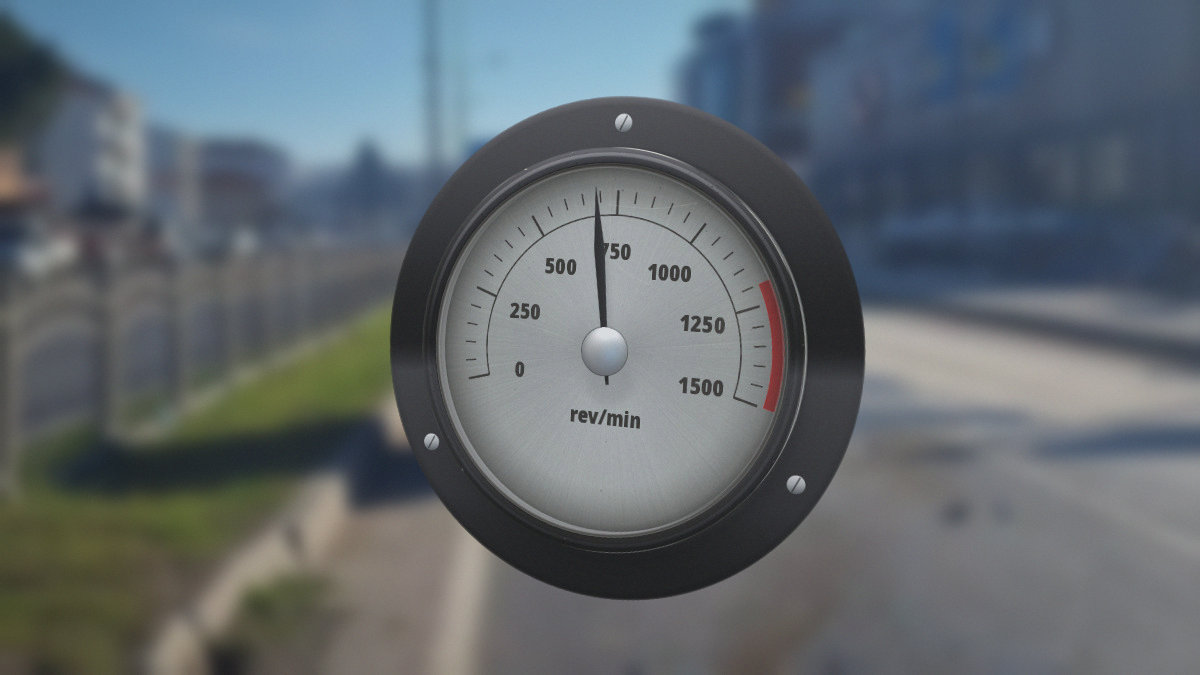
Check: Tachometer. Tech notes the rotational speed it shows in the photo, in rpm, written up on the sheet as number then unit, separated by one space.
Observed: 700 rpm
